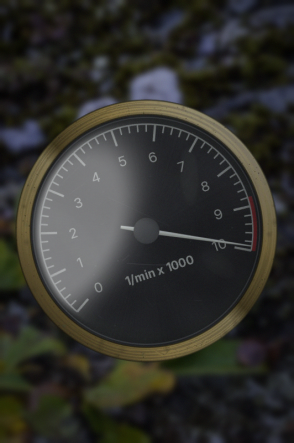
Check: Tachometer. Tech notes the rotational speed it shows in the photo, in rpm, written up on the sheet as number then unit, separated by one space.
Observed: 9900 rpm
